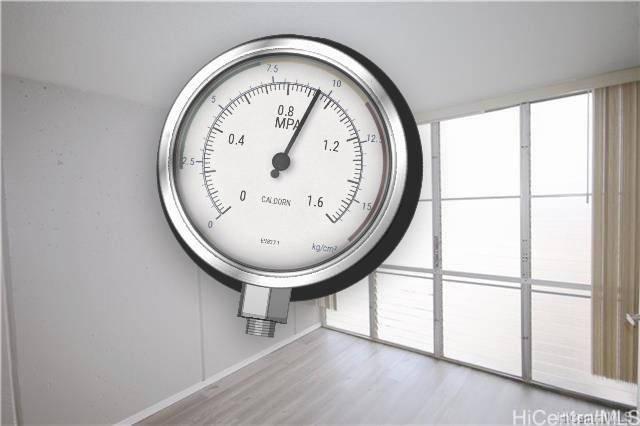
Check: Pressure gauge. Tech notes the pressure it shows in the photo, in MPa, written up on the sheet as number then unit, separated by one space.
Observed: 0.94 MPa
